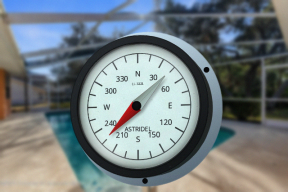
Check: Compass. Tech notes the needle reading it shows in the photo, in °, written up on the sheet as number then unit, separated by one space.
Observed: 225 °
